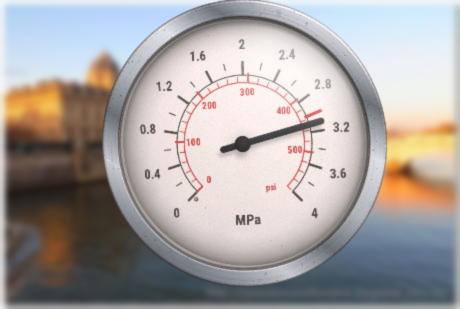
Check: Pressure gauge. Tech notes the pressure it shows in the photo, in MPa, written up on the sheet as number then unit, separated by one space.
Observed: 3.1 MPa
